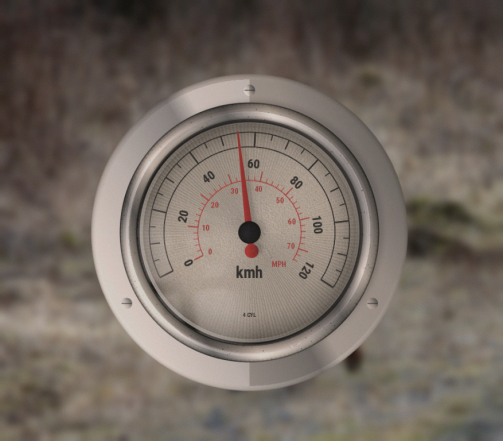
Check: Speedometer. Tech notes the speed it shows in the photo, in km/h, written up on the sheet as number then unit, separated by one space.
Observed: 55 km/h
